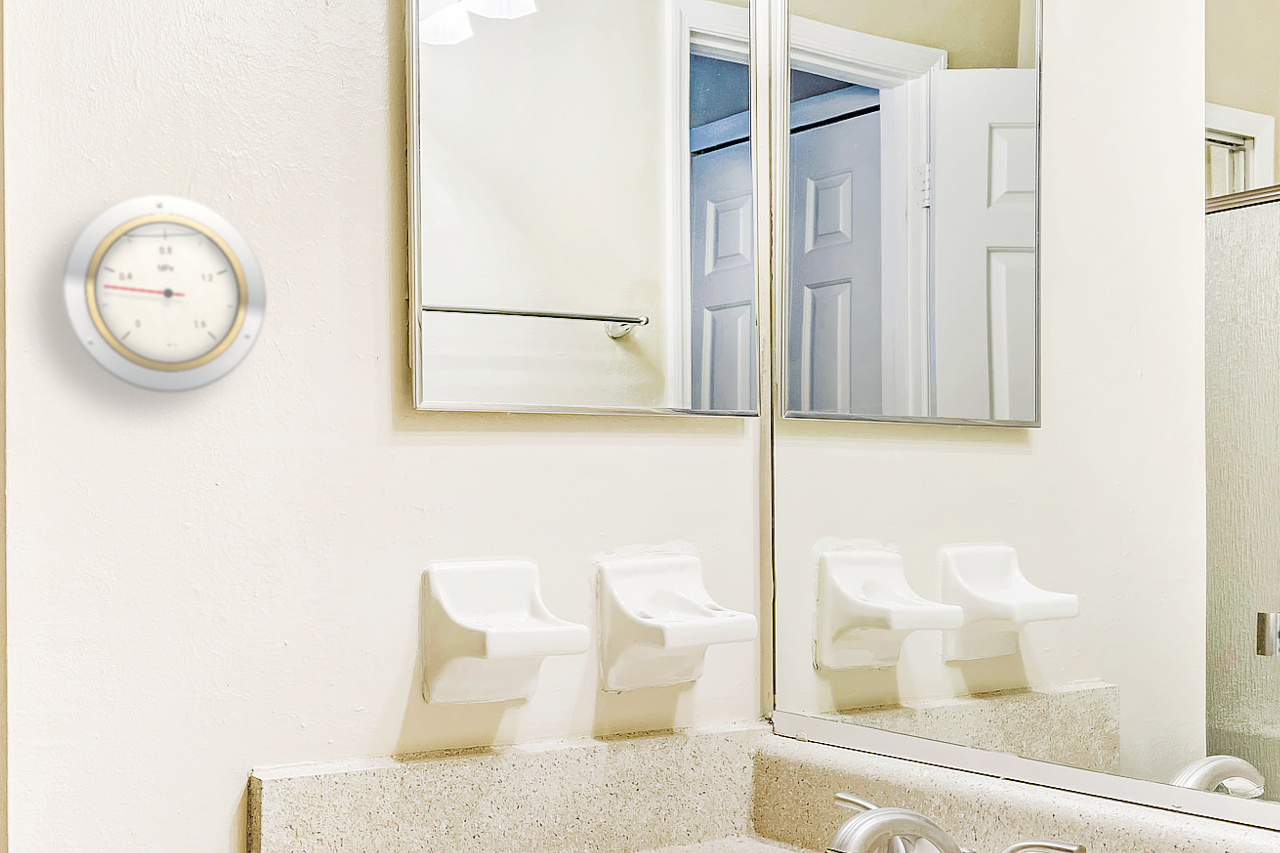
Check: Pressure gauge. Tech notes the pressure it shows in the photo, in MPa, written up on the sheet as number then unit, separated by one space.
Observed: 0.3 MPa
